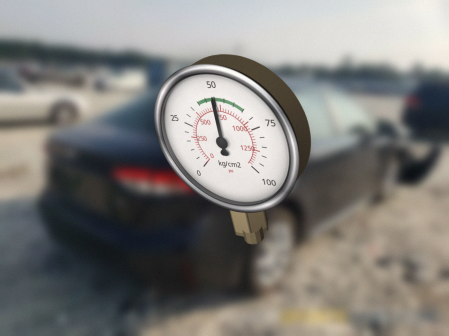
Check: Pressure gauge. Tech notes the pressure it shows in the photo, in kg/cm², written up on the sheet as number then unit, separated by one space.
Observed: 50 kg/cm²
